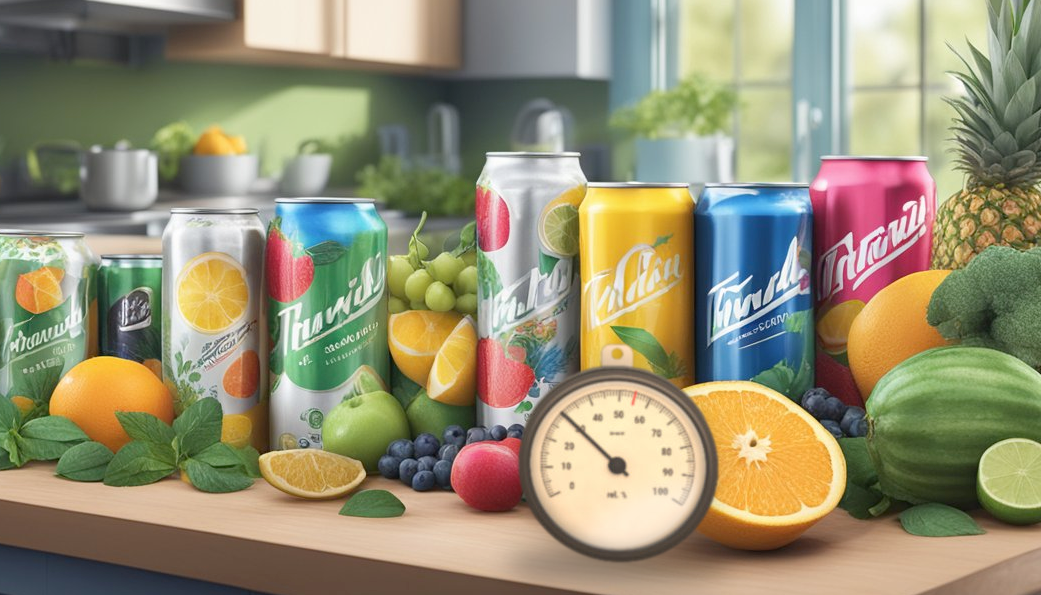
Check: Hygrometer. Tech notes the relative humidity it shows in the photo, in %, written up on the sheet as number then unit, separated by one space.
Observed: 30 %
